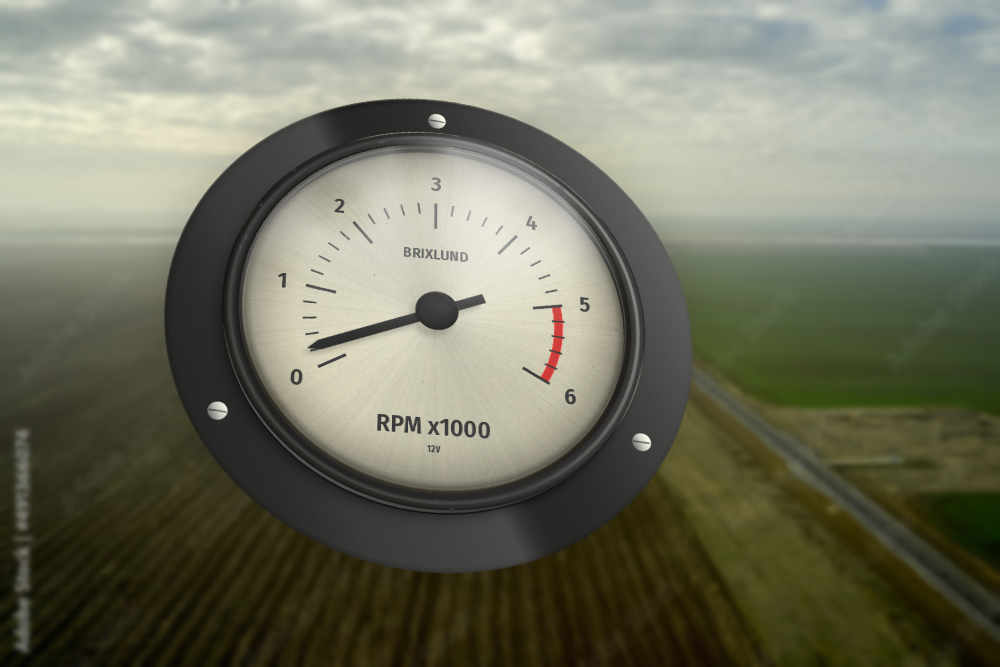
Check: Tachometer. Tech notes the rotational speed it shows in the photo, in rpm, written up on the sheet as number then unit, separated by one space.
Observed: 200 rpm
